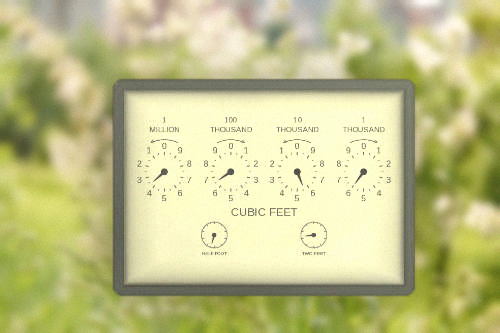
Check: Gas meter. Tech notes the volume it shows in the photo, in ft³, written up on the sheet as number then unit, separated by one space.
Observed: 365600 ft³
